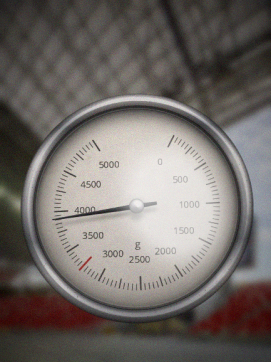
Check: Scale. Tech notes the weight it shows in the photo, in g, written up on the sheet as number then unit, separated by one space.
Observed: 3900 g
